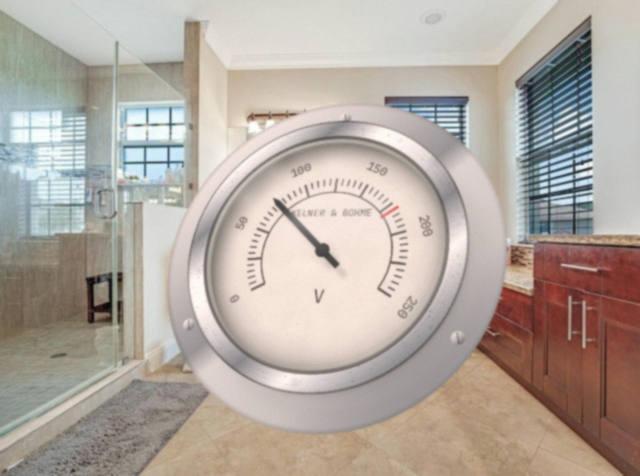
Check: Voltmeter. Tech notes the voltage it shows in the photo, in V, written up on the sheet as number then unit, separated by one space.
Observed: 75 V
